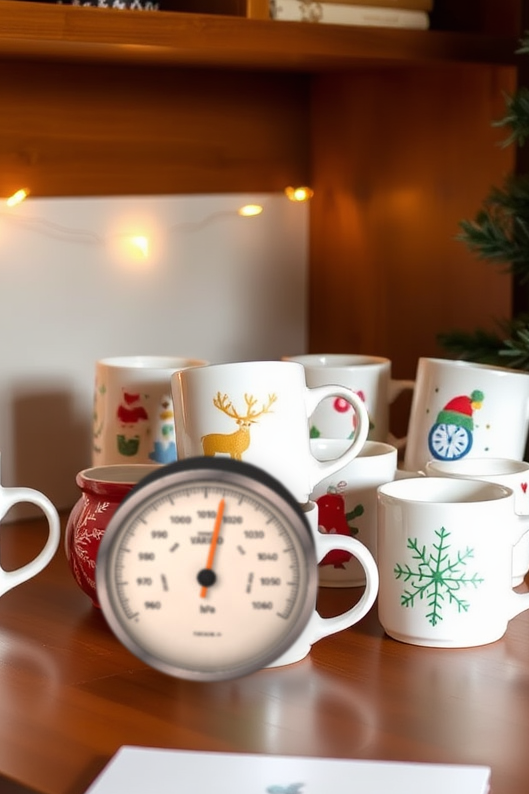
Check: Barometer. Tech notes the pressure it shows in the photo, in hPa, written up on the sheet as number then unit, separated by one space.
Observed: 1015 hPa
